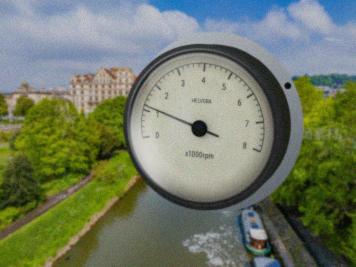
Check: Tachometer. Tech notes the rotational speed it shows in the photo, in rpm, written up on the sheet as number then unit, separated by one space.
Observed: 1200 rpm
